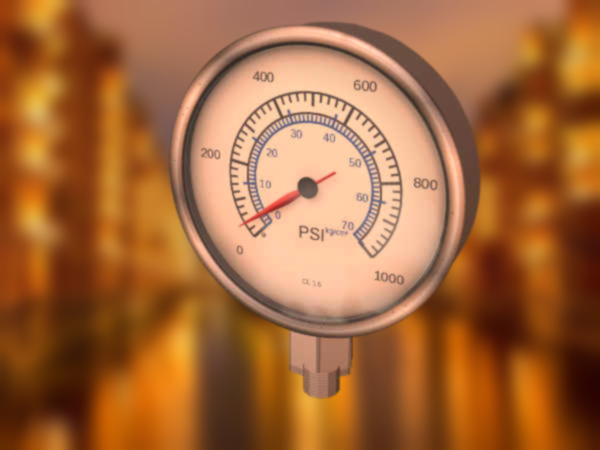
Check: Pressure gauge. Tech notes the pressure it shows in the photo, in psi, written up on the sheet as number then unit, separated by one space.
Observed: 40 psi
